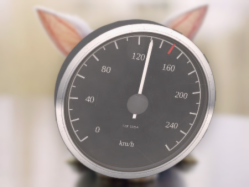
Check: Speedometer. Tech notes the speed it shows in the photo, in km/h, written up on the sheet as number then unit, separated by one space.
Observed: 130 km/h
